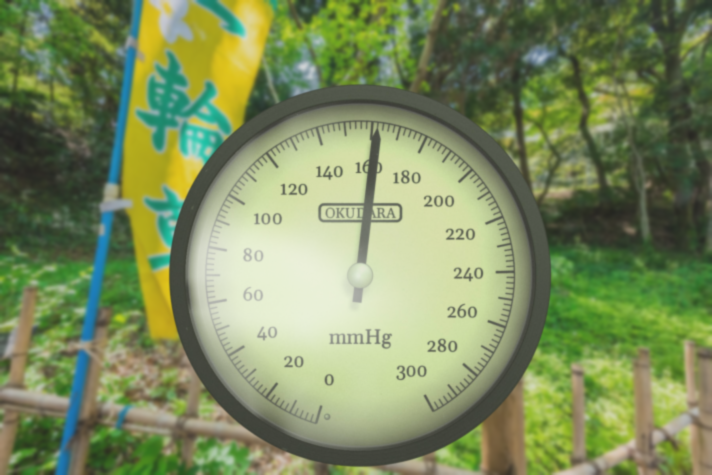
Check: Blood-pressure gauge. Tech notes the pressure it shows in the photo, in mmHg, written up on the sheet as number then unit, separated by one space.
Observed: 162 mmHg
